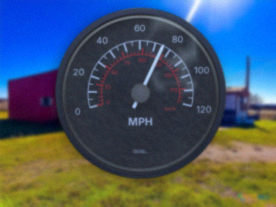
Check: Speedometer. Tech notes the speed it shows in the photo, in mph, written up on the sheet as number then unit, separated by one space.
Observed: 75 mph
